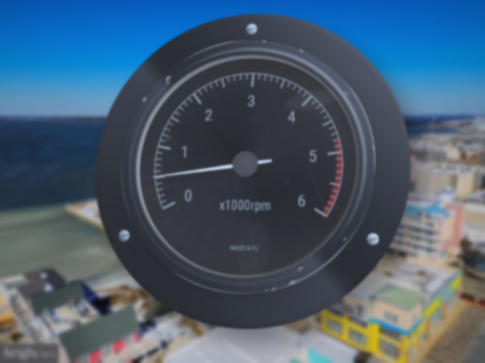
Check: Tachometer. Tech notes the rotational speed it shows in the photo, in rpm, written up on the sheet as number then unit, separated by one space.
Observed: 500 rpm
